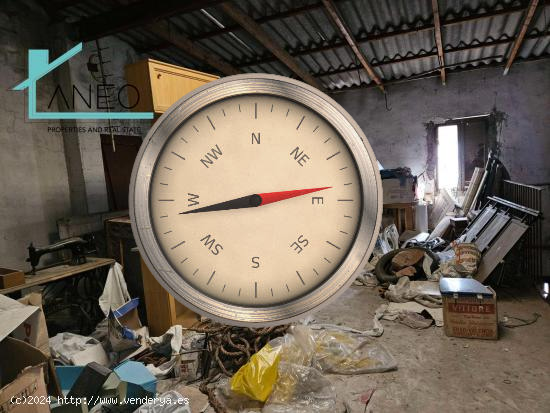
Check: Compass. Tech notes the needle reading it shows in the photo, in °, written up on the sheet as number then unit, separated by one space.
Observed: 80 °
